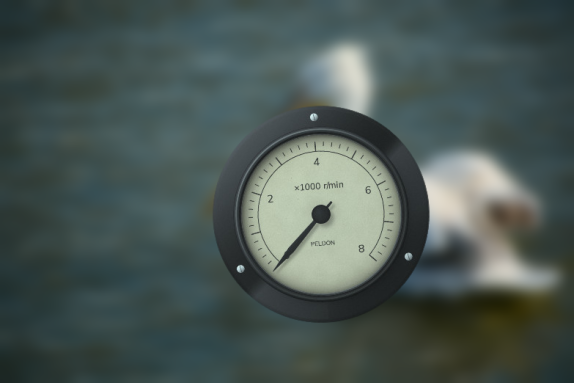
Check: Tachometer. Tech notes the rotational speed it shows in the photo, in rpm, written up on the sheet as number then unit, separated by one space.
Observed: 0 rpm
